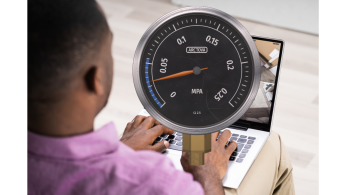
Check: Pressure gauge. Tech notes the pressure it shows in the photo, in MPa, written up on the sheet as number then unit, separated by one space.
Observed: 0.03 MPa
